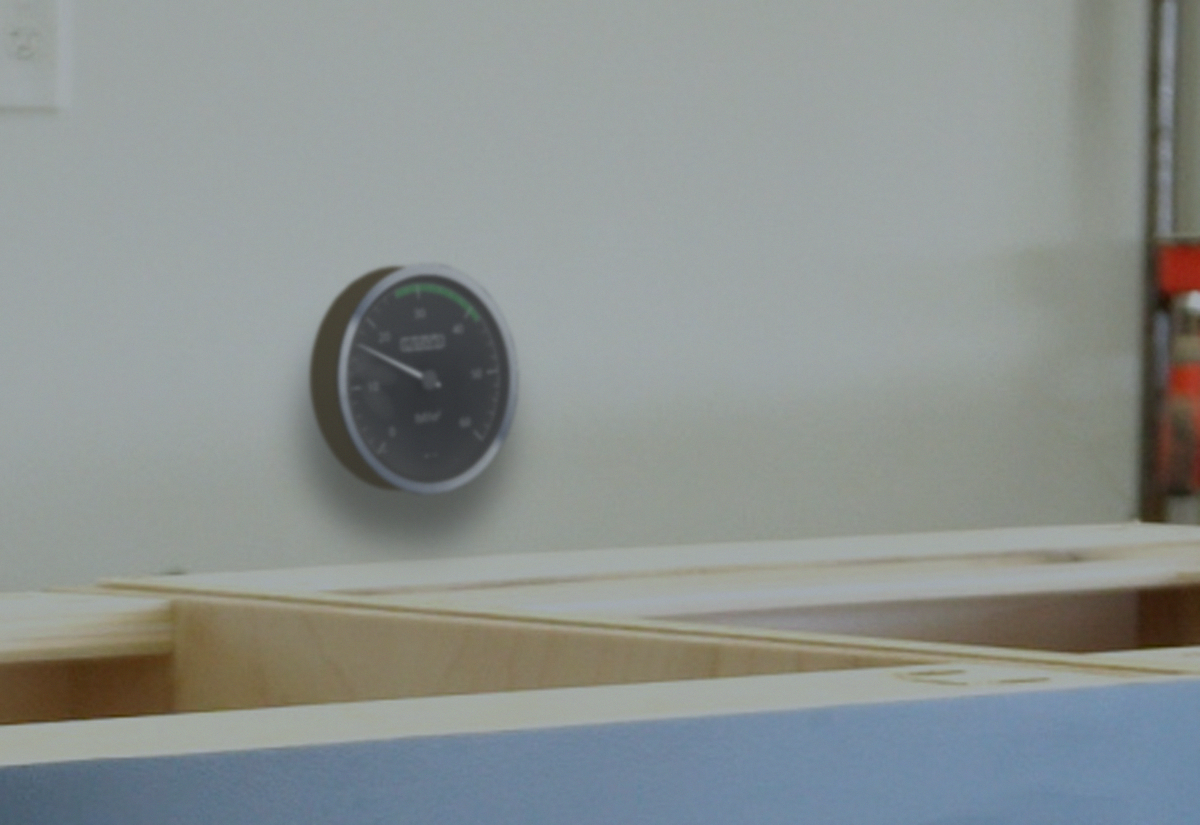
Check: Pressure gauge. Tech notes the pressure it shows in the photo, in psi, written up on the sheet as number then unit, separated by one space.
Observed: 16 psi
